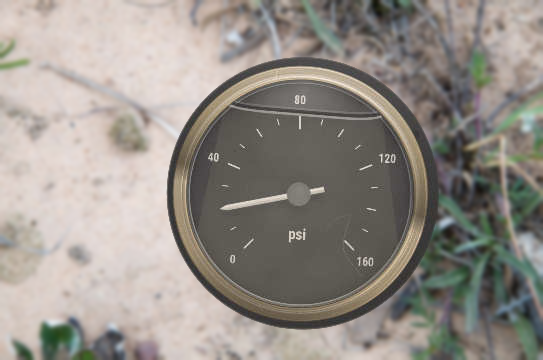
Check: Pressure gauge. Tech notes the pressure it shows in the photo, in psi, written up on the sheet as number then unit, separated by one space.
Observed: 20 psi
